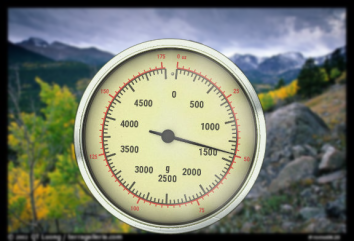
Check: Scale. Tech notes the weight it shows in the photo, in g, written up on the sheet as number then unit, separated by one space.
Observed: 1400 g
